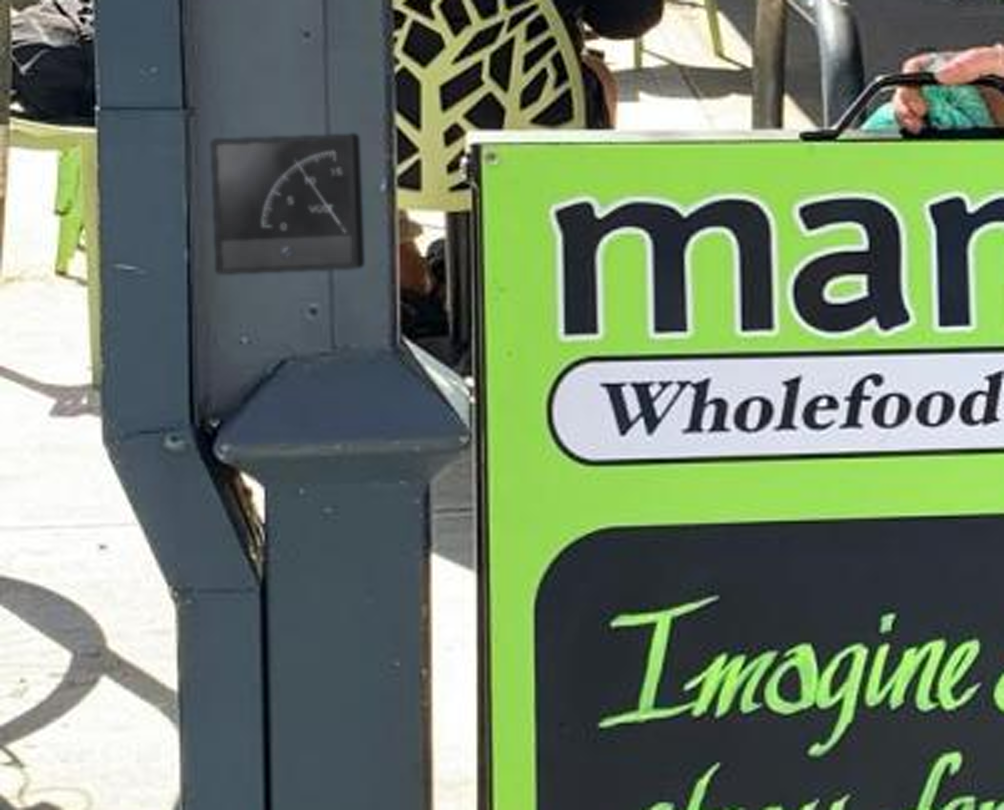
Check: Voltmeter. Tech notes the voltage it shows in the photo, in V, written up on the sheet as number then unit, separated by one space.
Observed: 10 V
